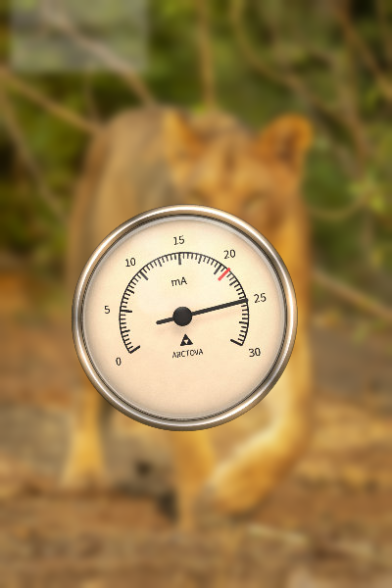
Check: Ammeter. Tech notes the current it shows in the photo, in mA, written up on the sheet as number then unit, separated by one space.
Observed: 25 mA
